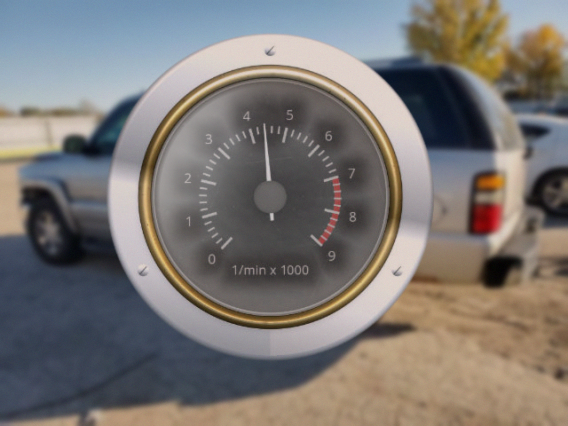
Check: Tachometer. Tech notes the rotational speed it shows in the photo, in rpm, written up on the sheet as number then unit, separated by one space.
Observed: 4400 rpm
